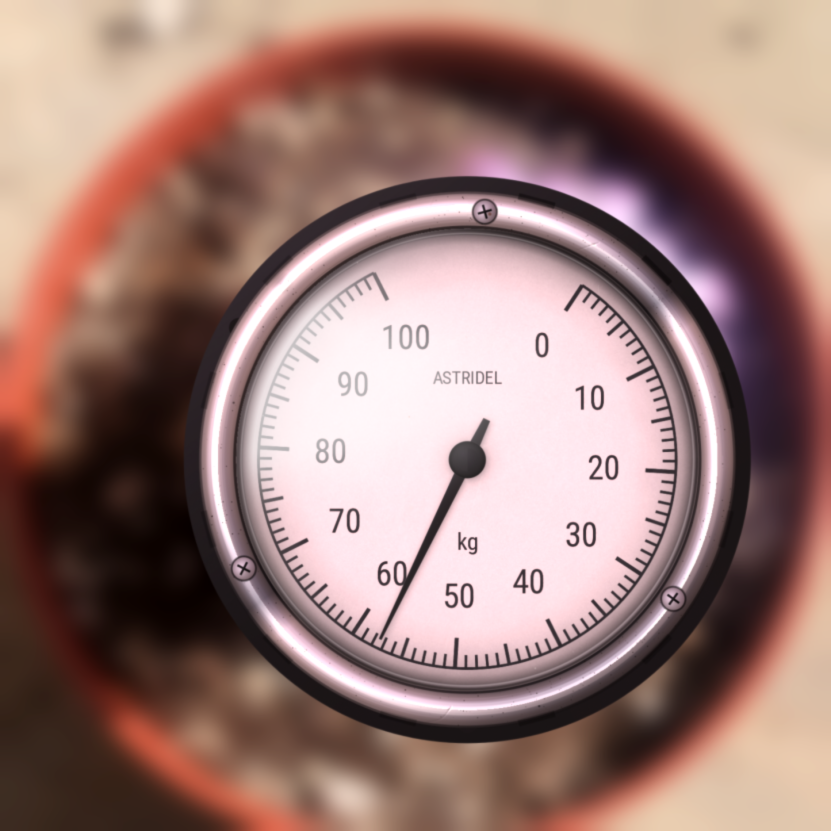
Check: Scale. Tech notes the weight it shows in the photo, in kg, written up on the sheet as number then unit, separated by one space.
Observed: 57.5 kg
